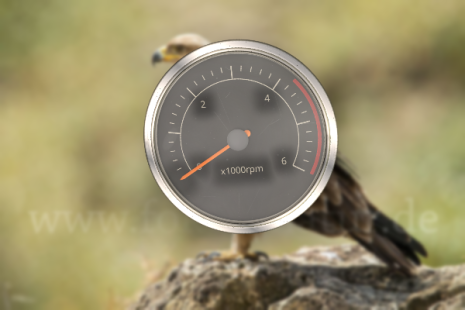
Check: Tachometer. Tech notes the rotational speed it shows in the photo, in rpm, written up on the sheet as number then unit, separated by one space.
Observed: 0 rpm
